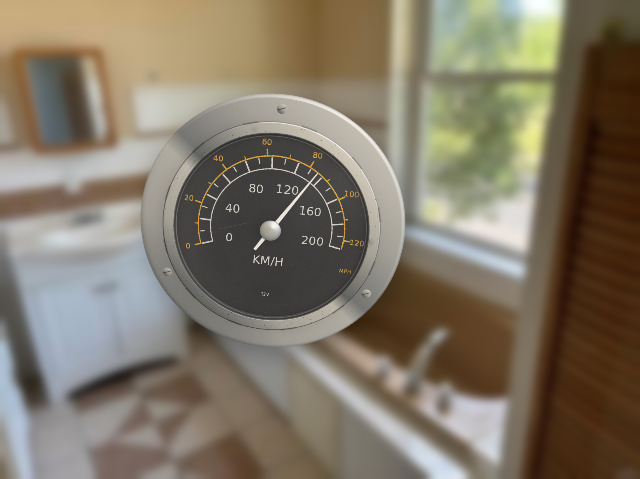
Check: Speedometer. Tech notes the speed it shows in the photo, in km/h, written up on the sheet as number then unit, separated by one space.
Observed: 135 km/h
